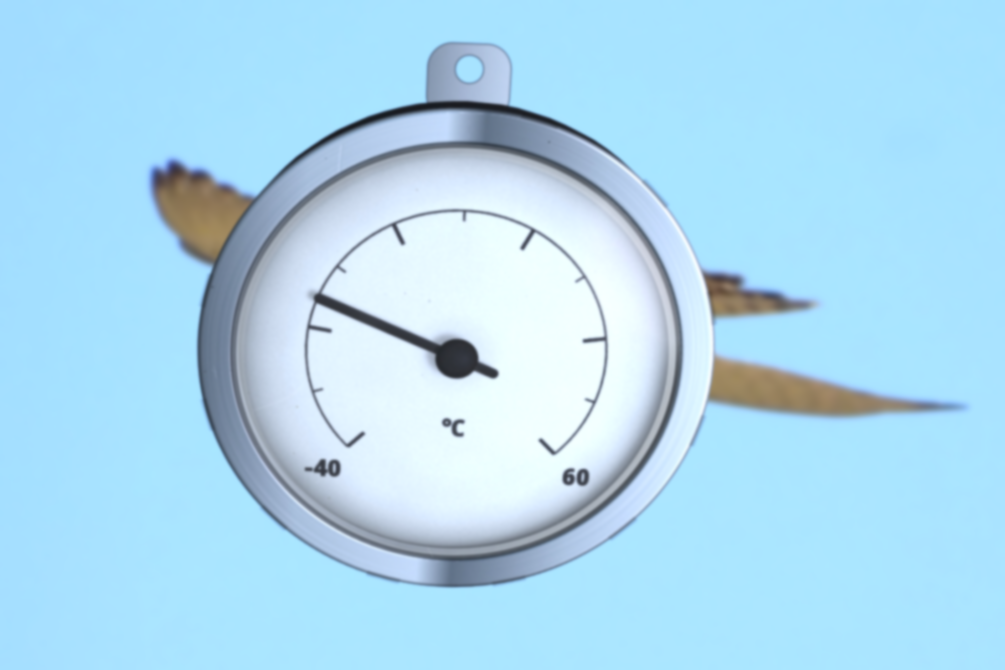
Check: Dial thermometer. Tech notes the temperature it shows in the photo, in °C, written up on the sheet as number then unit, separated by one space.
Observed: -15 °C
